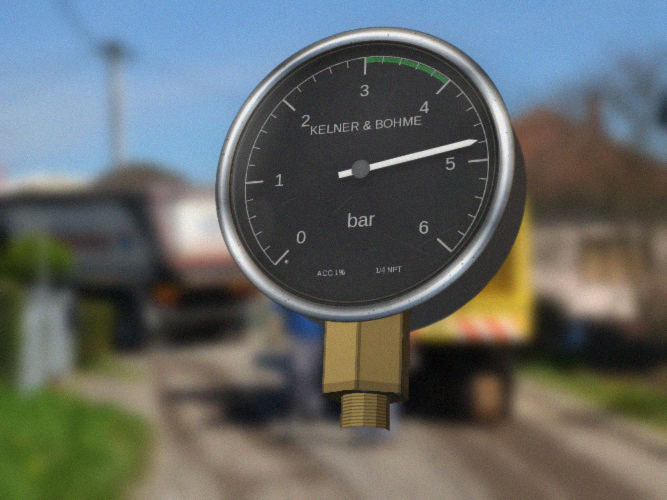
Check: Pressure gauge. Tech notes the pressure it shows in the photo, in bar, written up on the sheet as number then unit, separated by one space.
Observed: 4.8 bar
